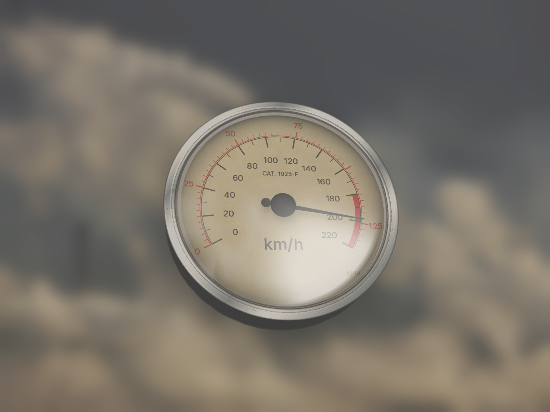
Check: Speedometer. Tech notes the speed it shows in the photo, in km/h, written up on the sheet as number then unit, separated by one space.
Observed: 200 km/h
